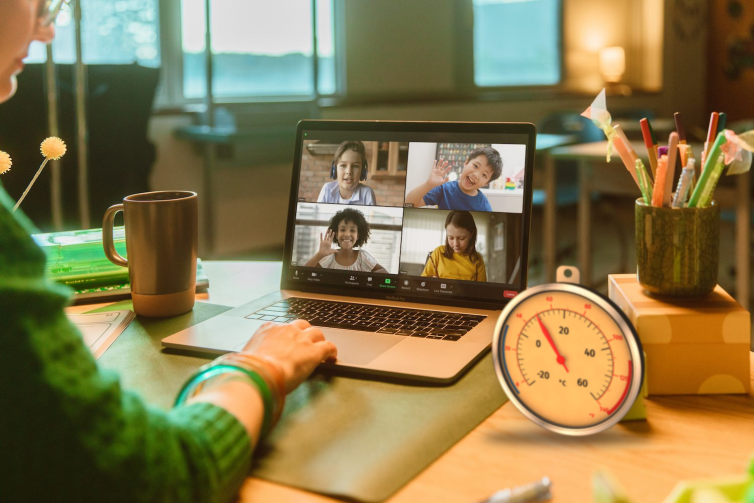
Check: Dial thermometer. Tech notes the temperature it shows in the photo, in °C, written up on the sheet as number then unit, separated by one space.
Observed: 10 °C
